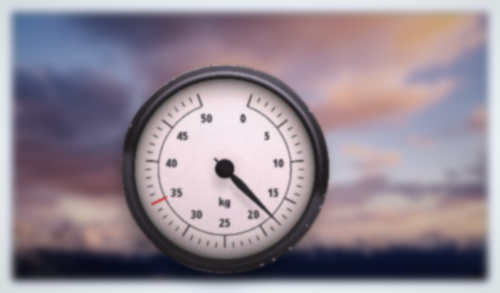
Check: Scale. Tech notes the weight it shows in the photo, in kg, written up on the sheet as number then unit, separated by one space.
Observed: 18 kg
